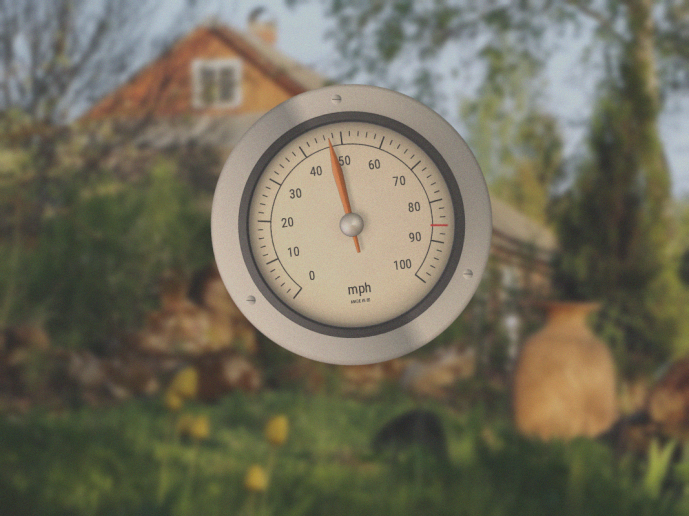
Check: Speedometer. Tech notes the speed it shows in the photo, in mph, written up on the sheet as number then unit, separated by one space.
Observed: 47 mph
